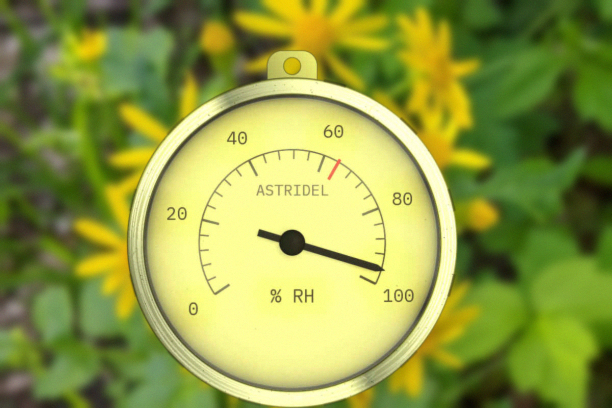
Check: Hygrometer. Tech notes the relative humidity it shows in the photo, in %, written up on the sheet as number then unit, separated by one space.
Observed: 96 %
